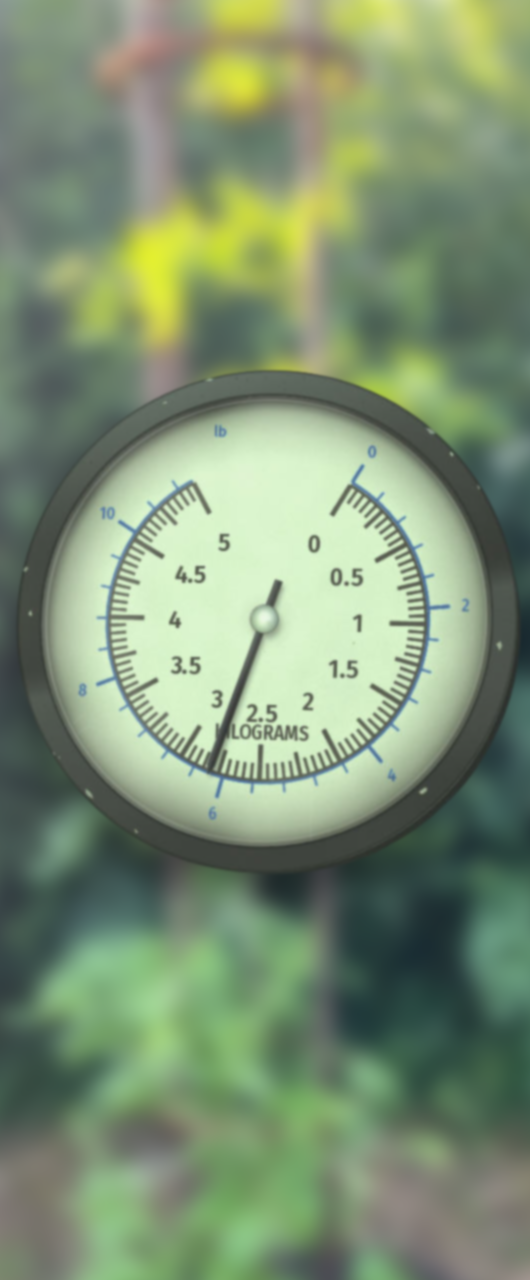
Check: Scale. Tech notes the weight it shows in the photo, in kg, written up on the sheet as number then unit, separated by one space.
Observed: 2.8 kg
